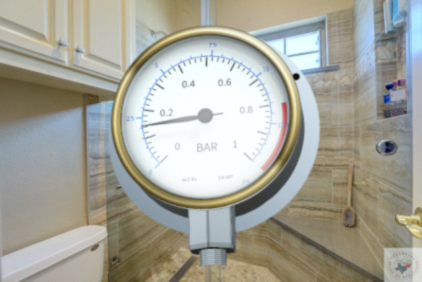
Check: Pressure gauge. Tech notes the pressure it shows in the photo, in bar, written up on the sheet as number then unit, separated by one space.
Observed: 0.14 bar
